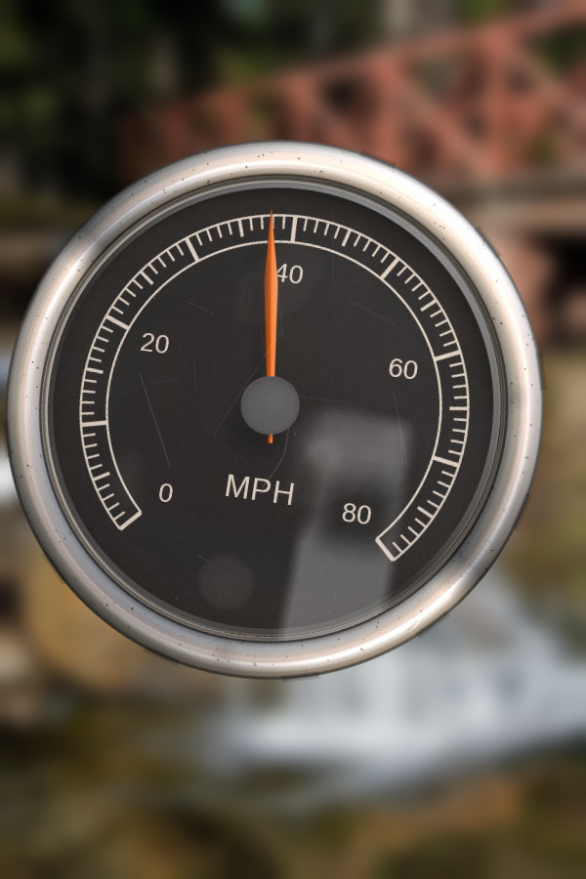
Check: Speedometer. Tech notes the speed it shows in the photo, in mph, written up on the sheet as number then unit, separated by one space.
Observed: 38 mph
